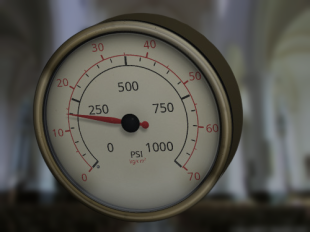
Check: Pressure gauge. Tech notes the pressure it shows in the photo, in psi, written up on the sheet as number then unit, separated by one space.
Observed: 200 psi
